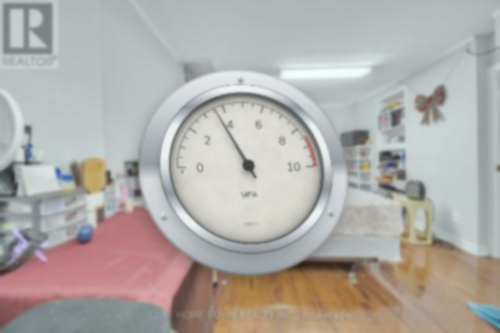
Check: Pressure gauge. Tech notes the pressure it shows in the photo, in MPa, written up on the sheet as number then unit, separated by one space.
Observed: 3.5 MPa
